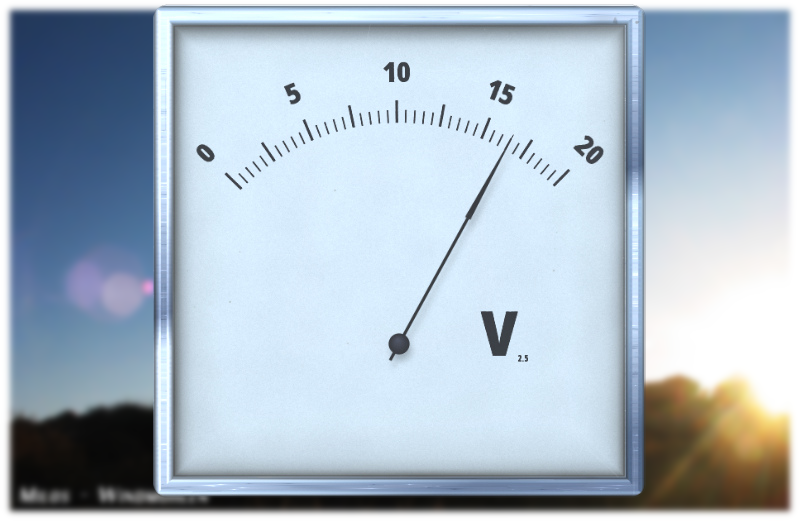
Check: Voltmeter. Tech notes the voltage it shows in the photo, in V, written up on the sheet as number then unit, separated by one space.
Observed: 16.5 V
